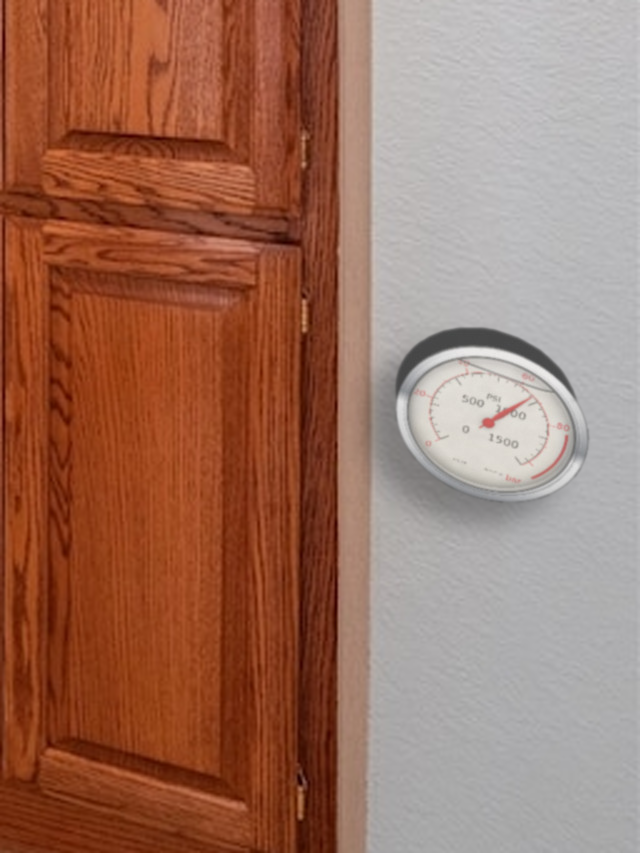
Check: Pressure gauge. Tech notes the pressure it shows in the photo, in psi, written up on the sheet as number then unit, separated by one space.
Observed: 950 psi
